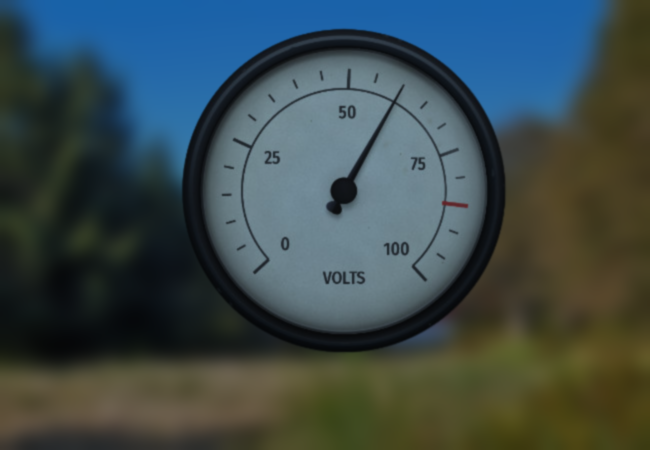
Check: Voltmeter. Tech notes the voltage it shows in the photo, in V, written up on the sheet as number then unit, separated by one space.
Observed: 60 V
